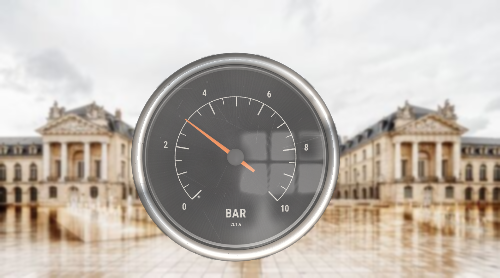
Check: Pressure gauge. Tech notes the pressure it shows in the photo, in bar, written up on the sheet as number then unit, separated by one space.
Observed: 3 bar
